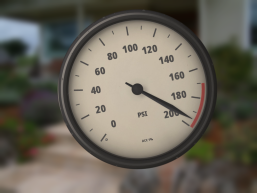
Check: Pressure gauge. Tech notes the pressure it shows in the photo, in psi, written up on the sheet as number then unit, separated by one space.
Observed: 195 psi
